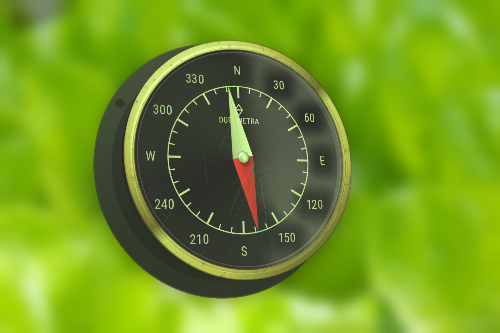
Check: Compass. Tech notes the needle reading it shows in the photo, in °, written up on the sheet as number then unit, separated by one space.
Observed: 170 °
